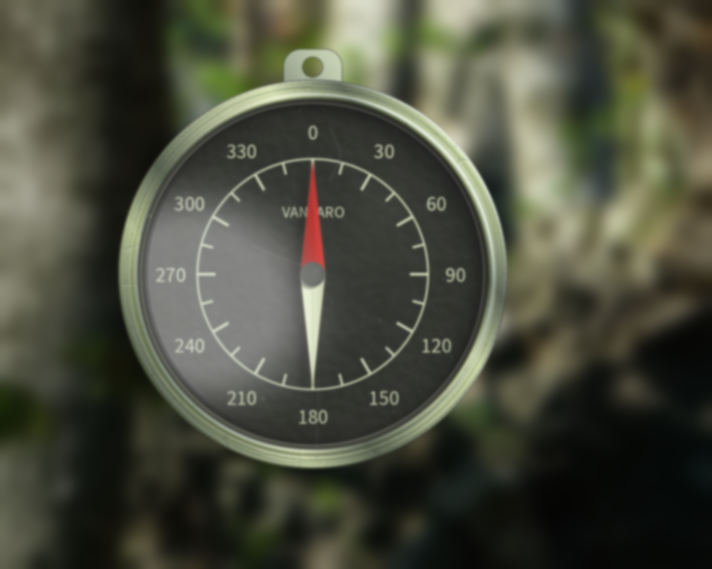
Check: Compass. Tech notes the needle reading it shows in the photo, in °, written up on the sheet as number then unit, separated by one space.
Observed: 0 °
